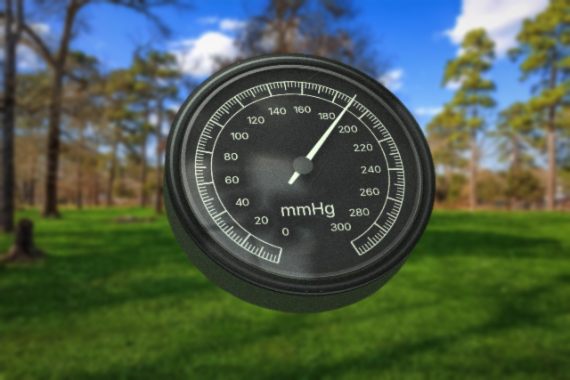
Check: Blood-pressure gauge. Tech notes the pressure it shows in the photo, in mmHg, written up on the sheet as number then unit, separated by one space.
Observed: 190 mmHg
